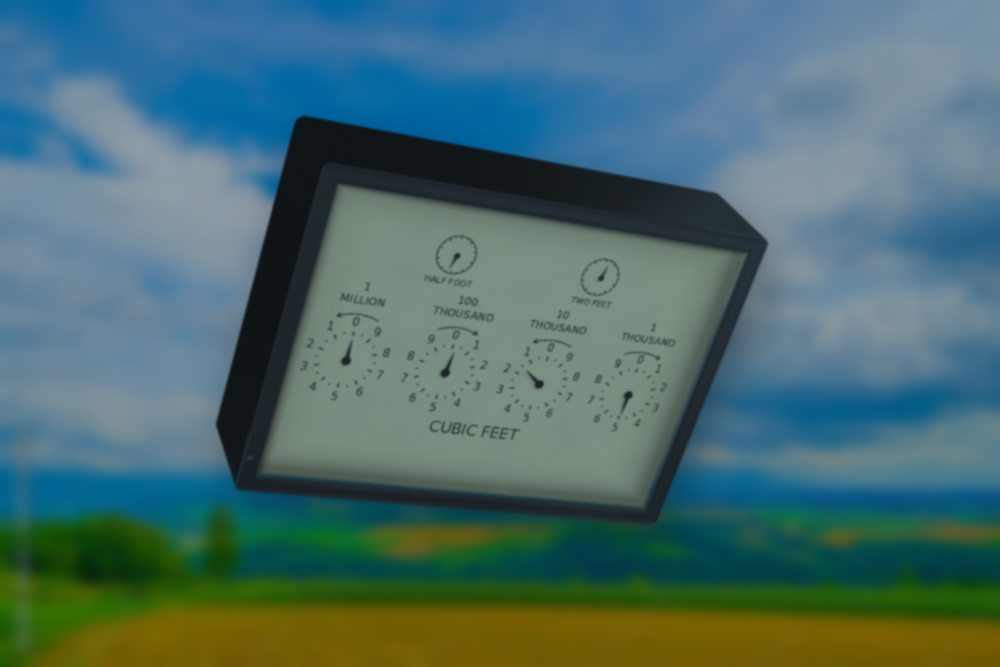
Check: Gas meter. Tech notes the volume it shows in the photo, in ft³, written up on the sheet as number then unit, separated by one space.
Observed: 1500 ft³
